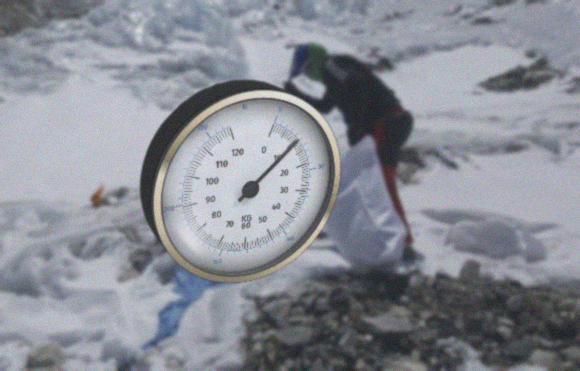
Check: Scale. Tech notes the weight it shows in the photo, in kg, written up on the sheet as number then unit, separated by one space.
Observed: 10 kg
